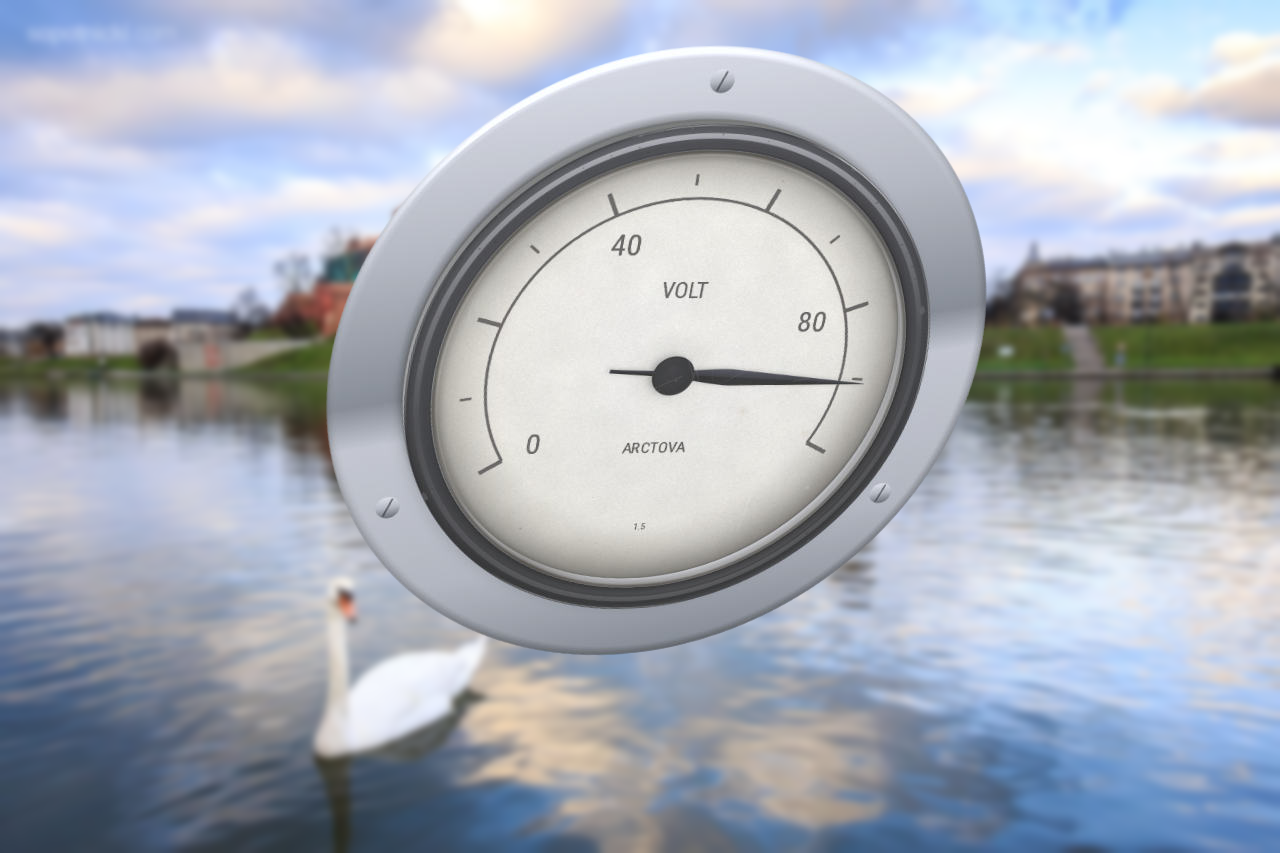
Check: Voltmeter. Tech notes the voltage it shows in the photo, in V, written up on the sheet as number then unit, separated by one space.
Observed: 90 V
